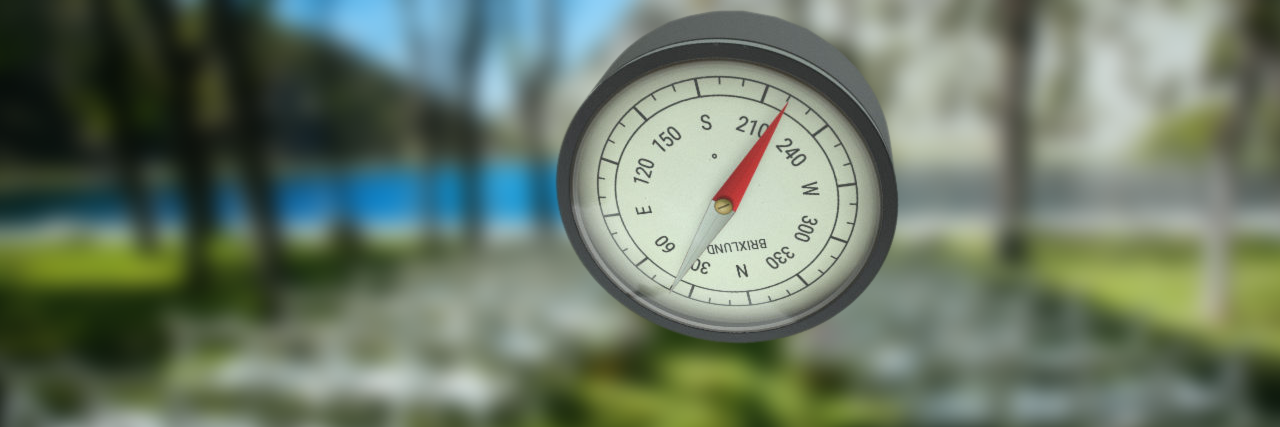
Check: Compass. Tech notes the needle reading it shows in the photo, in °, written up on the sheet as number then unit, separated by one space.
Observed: 220 °
